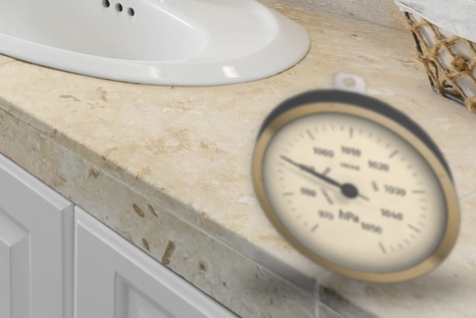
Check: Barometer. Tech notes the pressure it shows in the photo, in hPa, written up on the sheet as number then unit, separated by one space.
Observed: 990 hPa
